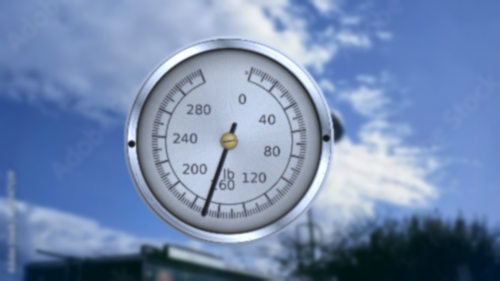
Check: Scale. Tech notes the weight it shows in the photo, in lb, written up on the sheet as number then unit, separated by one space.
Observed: 170 lb
